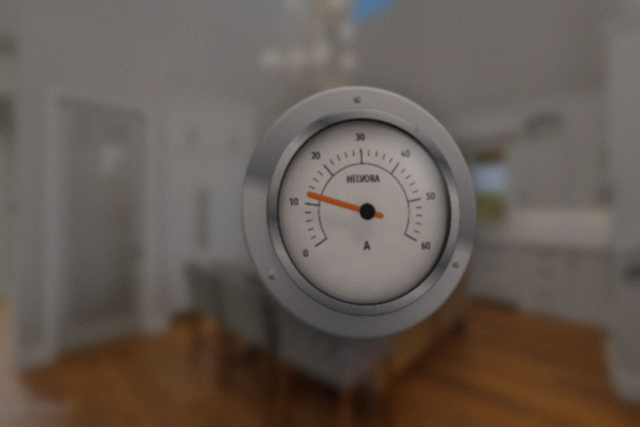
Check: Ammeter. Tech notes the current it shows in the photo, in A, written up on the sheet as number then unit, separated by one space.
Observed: 12 A
